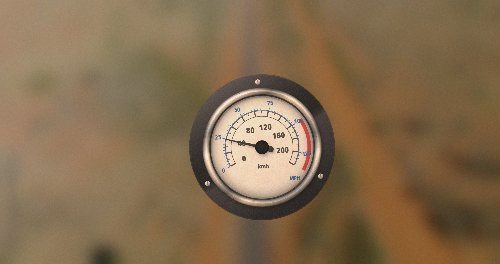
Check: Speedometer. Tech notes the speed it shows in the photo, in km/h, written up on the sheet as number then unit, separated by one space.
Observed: 40 km/h
